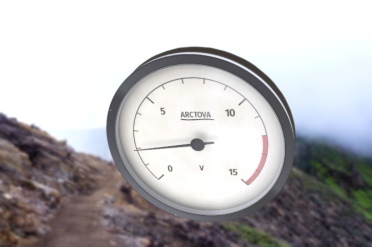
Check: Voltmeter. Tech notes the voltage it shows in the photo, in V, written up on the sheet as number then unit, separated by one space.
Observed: 2 V
